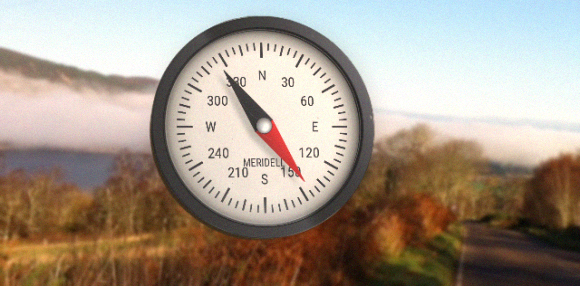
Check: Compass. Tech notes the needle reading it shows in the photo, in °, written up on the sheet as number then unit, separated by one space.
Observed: 145 °
